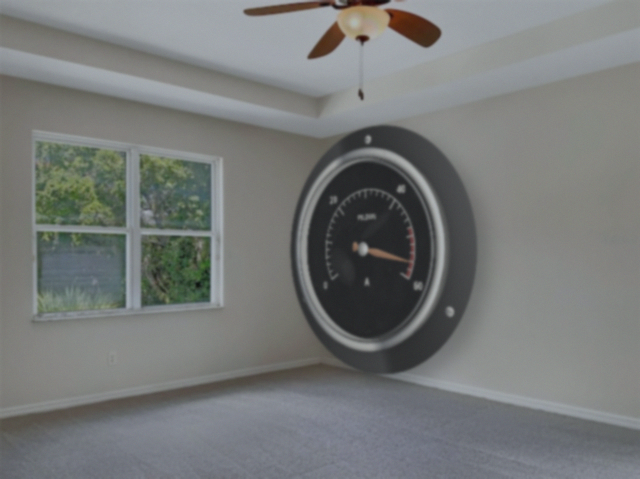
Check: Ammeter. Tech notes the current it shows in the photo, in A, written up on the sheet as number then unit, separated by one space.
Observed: 56 A
